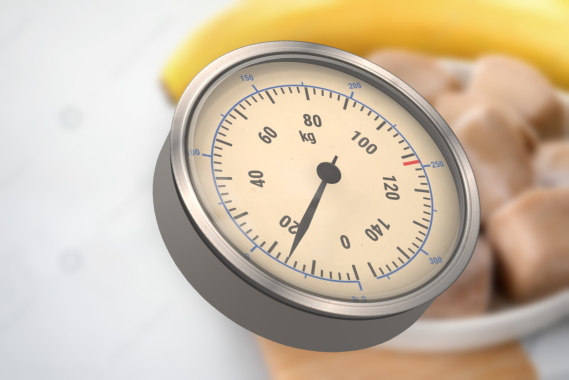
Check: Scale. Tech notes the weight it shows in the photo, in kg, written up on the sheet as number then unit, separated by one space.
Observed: 16 kg
